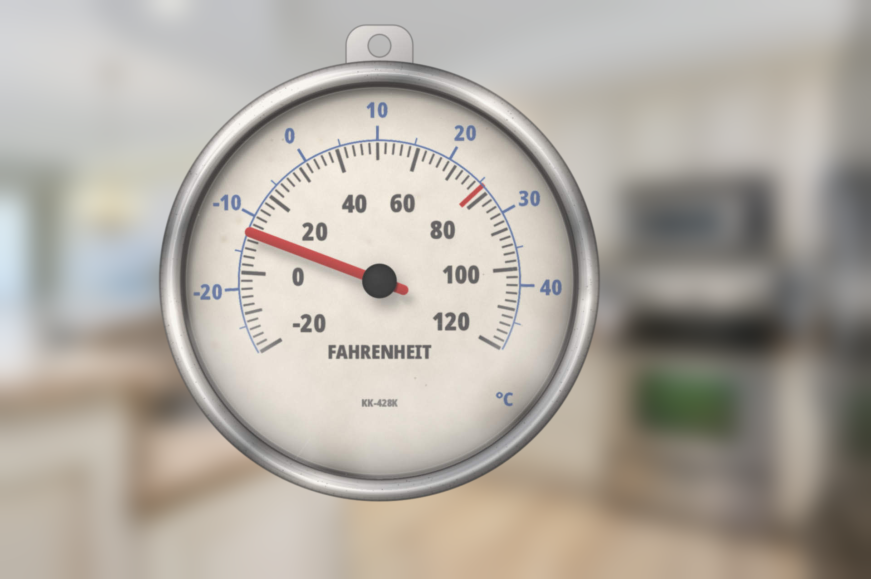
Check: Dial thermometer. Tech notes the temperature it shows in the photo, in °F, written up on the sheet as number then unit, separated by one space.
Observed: 10 °F
